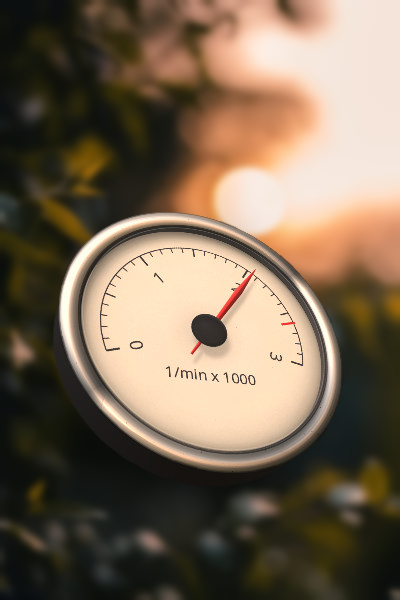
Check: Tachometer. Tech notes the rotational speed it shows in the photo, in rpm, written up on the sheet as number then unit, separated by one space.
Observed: 2050 rpm
